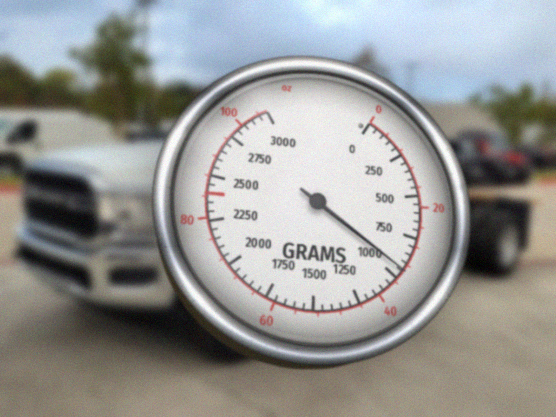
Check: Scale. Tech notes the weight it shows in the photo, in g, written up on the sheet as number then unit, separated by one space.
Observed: 950 g
